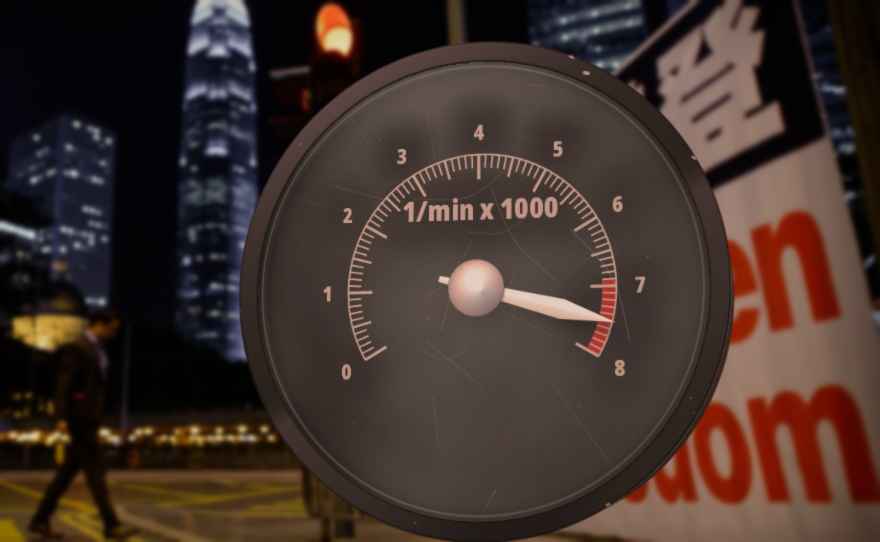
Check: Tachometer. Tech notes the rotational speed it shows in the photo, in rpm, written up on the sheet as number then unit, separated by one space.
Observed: 7500 rpm
